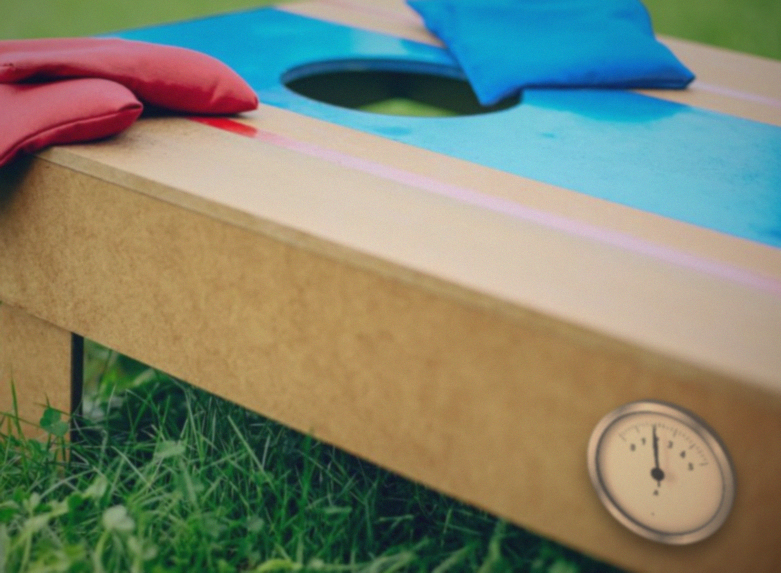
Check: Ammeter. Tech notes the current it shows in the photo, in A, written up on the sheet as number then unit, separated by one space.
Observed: 2 A
